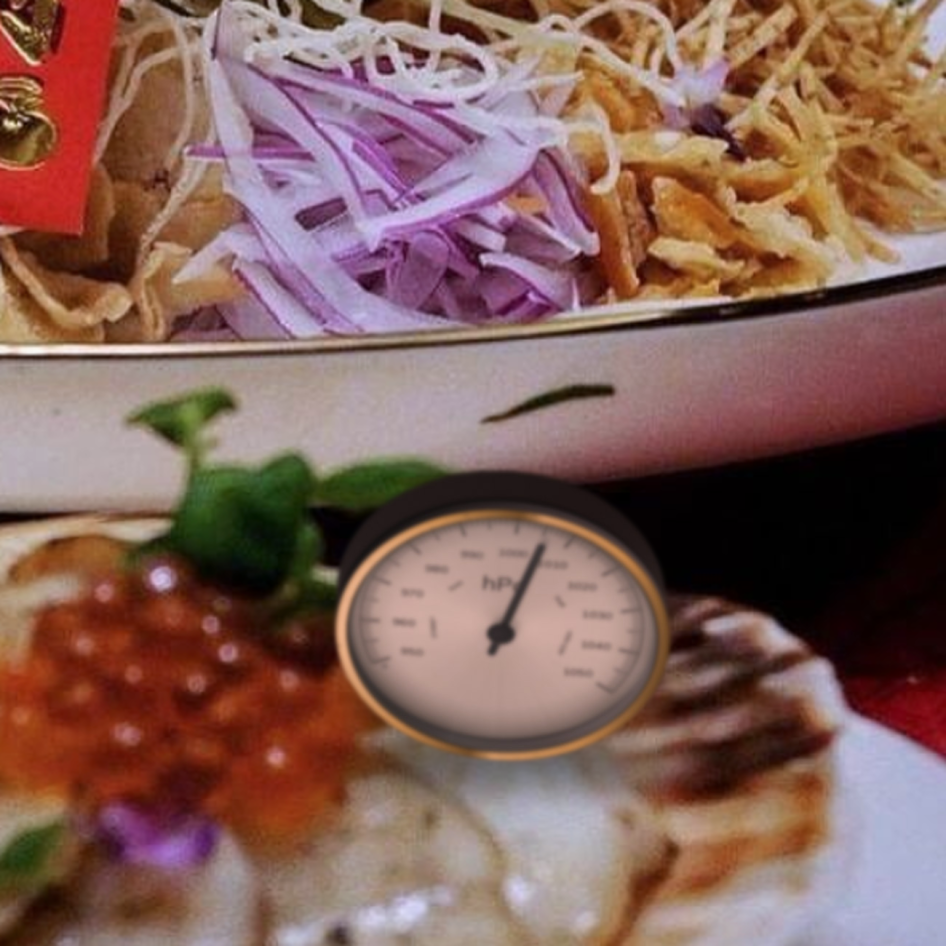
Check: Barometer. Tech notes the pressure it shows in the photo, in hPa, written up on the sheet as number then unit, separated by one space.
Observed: 1005 hPa
